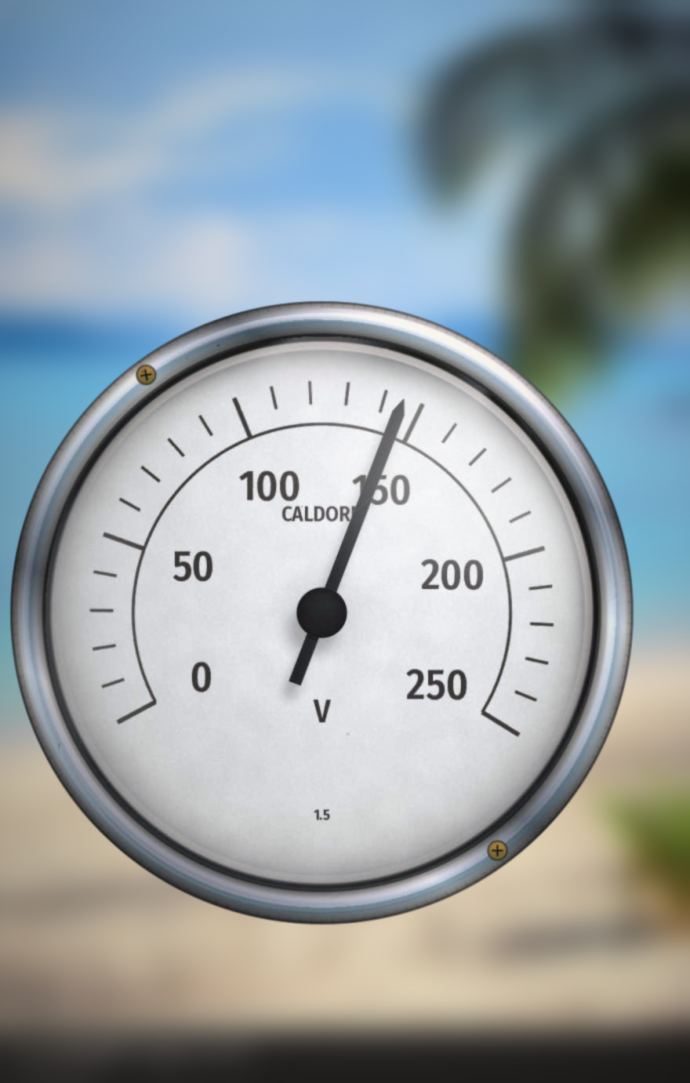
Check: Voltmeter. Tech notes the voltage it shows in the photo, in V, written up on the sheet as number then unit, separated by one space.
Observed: 145 V
